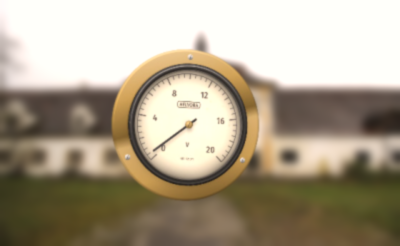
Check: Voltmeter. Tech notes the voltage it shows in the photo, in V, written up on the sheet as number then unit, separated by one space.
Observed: 0.5 V
